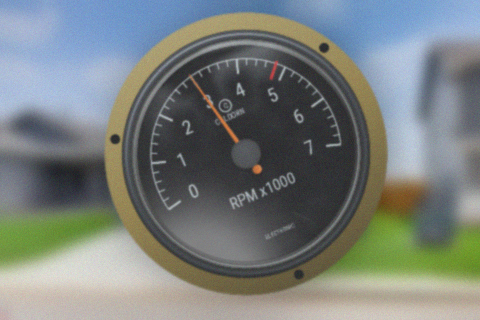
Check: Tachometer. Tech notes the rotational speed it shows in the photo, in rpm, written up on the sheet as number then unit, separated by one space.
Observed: 3000 rpm
